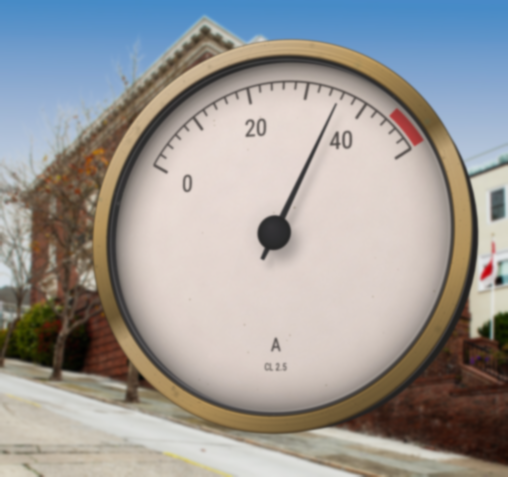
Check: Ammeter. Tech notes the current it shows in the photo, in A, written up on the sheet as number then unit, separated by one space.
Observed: 36 A
